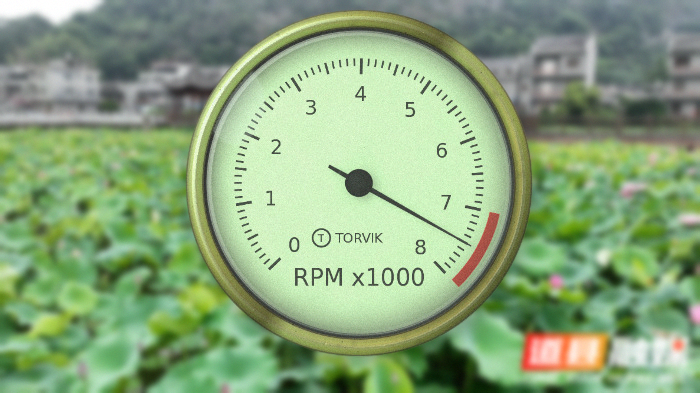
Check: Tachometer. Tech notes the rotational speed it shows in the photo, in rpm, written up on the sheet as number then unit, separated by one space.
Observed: 7500 rpm
